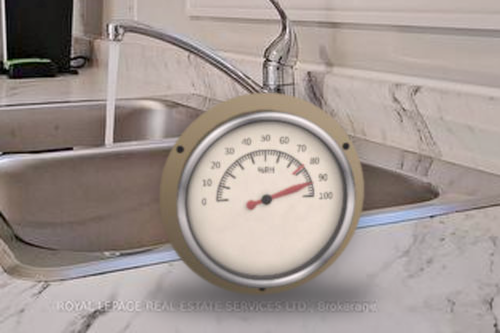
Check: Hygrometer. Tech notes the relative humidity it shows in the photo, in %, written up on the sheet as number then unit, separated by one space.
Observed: 90 %
